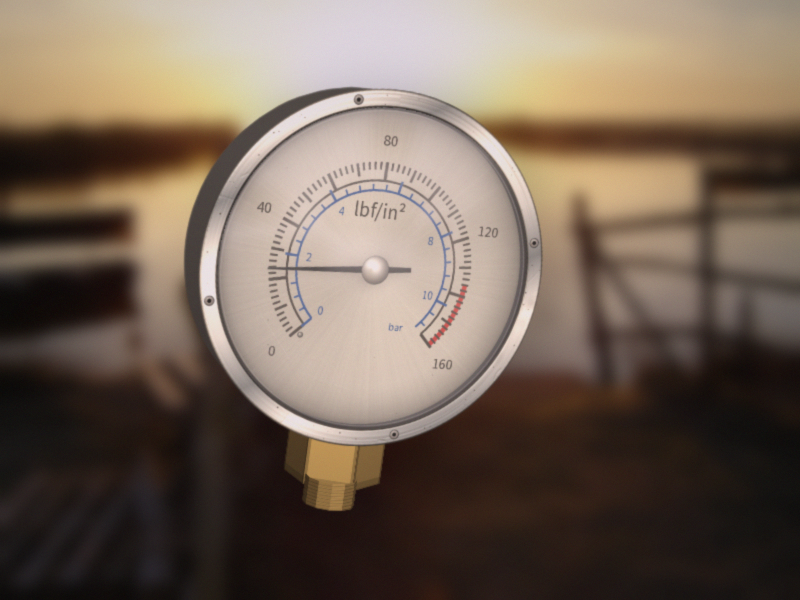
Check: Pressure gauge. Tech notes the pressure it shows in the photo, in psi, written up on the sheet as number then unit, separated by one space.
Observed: 24 psi
